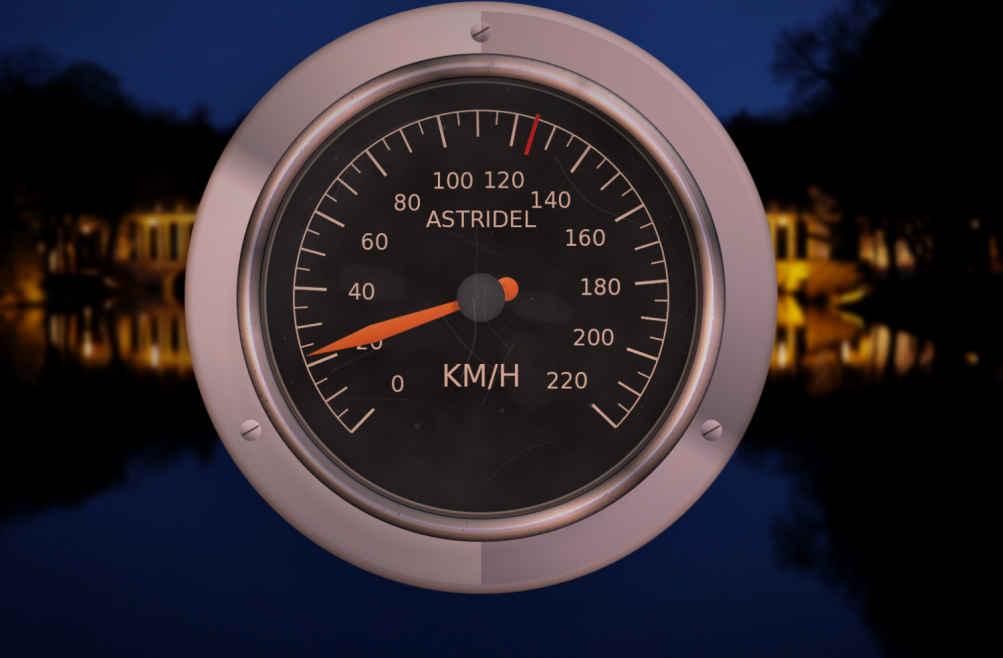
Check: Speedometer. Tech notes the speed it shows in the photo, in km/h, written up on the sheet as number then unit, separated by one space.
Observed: 22.5 km/h
